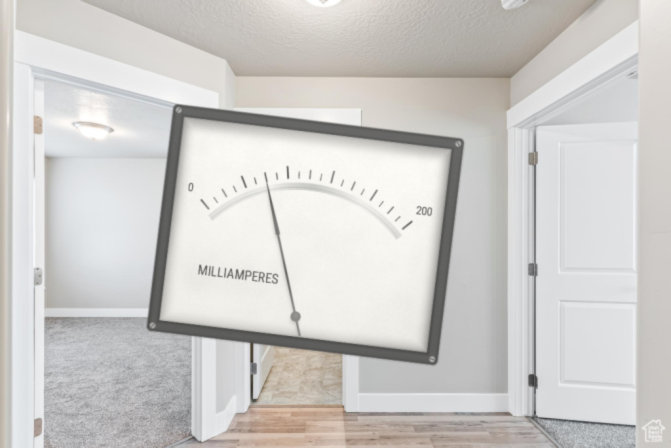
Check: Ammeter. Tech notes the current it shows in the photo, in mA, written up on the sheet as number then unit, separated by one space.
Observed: 60 mA
